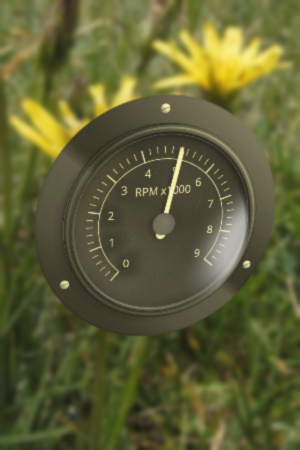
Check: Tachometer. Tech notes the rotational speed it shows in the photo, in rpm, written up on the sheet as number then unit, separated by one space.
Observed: 5000 rpm
